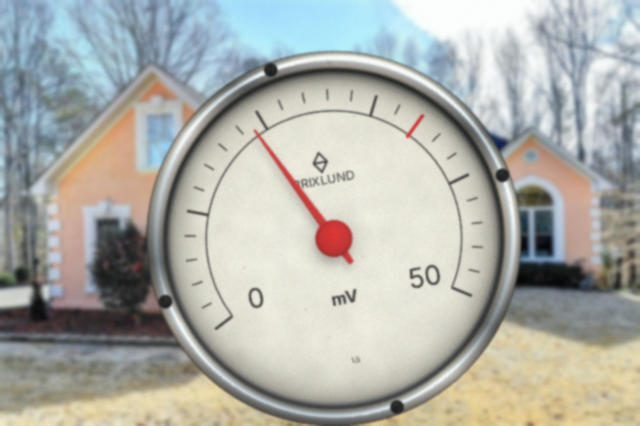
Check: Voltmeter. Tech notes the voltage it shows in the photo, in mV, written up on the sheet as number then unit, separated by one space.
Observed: 19 mV
